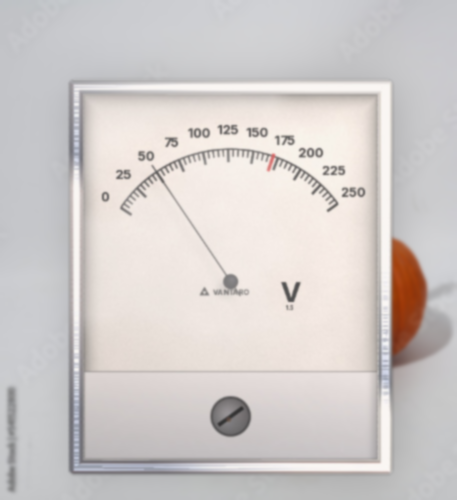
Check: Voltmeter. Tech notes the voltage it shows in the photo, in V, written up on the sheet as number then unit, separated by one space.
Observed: 50 V
